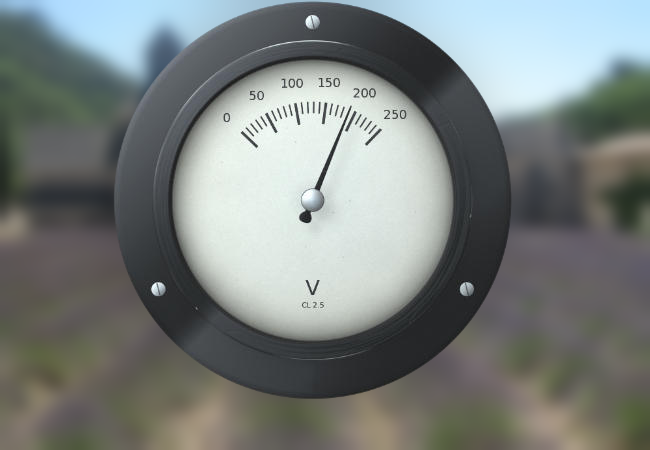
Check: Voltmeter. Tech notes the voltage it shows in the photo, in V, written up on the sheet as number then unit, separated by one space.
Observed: 190 V
